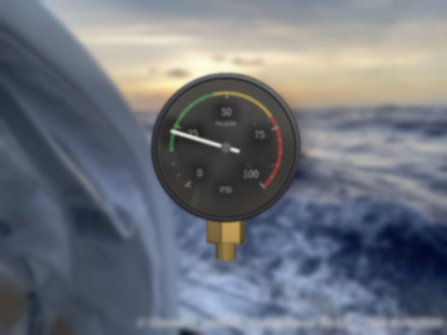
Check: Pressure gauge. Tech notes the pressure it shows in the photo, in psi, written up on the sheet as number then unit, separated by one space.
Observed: 22.5 psi
